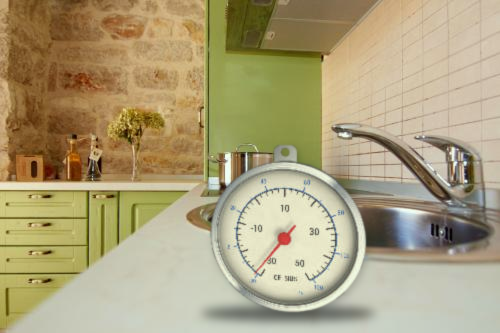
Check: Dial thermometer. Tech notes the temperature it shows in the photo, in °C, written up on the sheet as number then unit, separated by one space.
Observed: -28 °C
